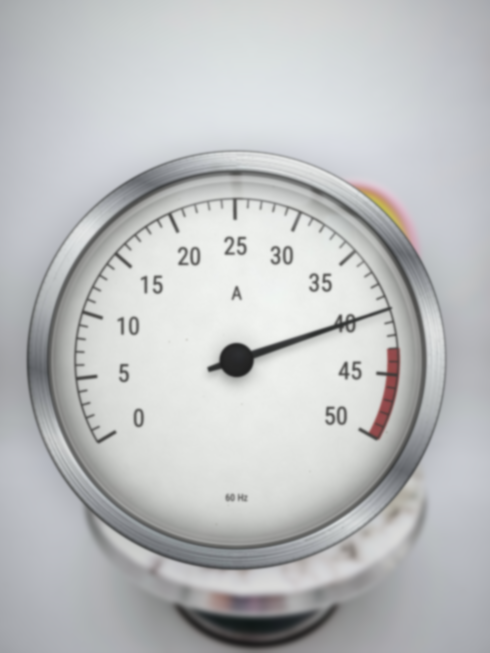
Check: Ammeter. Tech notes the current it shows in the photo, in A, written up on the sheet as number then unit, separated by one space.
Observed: 40 A
